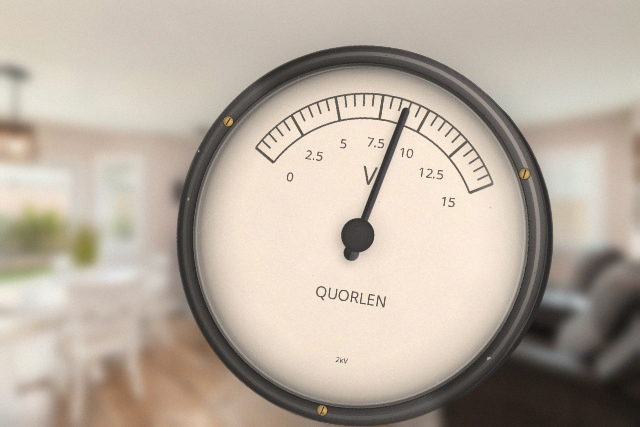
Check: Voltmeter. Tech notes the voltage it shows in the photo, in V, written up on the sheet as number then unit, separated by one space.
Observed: 9 V
